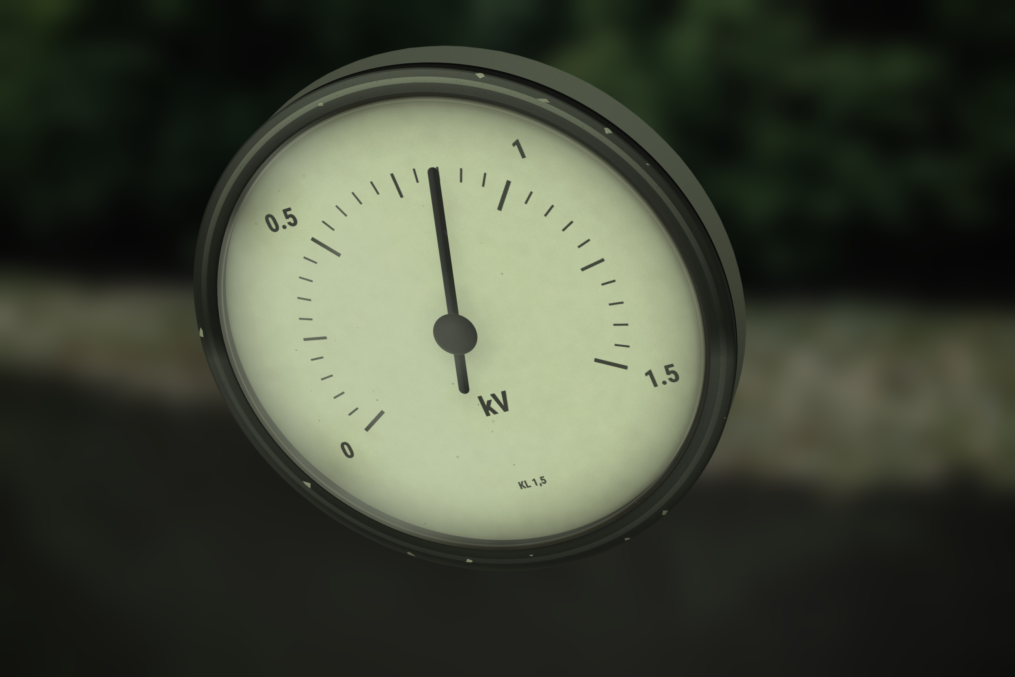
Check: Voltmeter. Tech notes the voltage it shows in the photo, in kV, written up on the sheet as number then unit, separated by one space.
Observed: 0.85 kV
